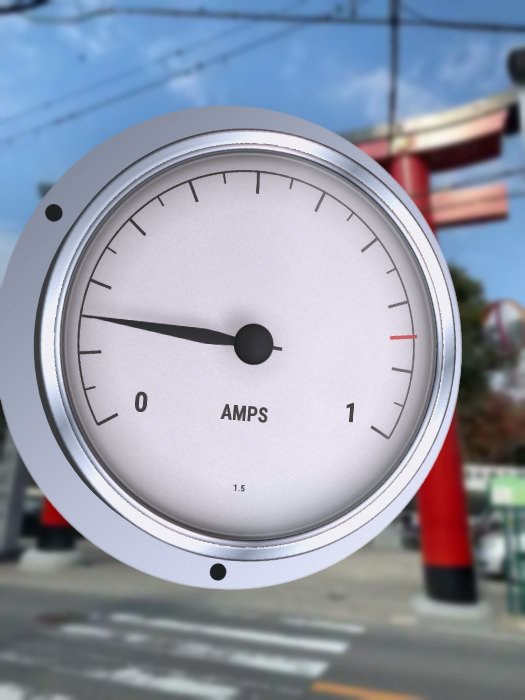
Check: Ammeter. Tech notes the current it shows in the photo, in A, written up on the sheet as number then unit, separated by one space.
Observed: 0.15 A
